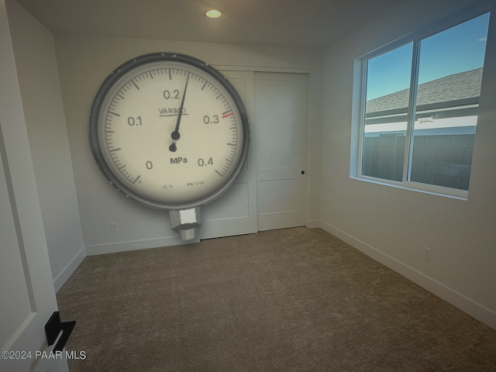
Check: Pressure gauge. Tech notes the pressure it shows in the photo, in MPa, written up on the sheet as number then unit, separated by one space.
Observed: 0.225 MPa
